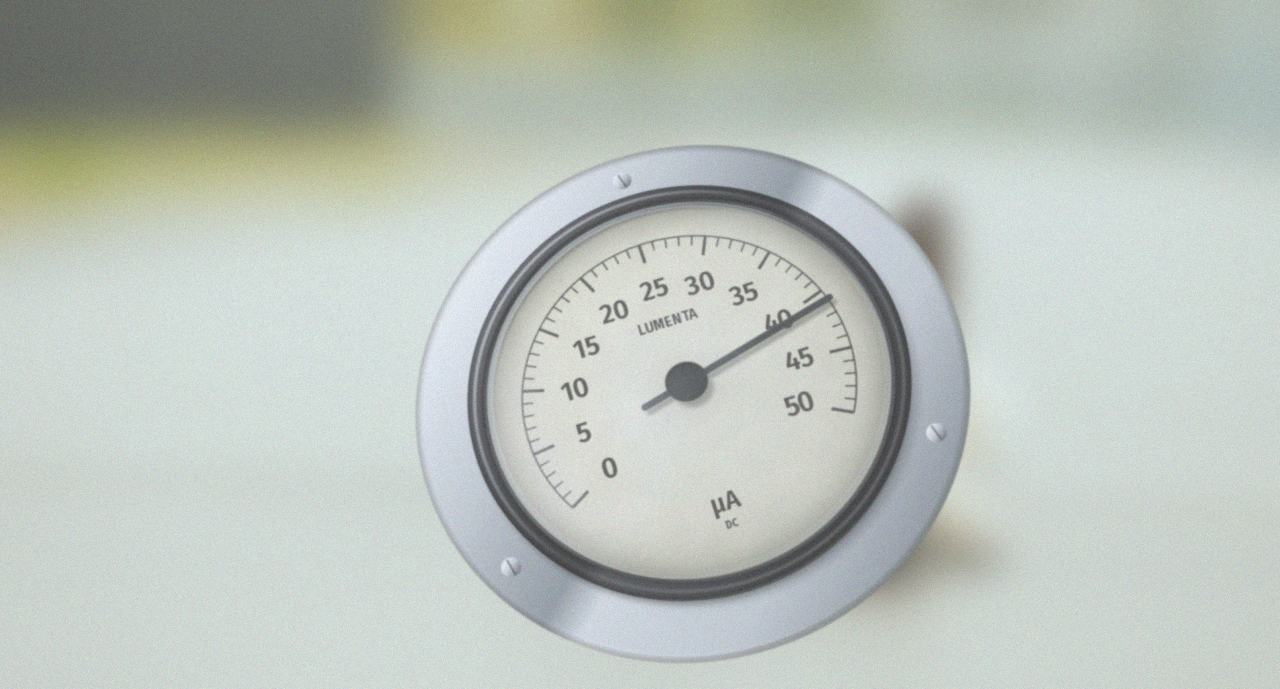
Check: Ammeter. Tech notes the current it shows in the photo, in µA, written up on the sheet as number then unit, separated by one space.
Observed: 41 µA
